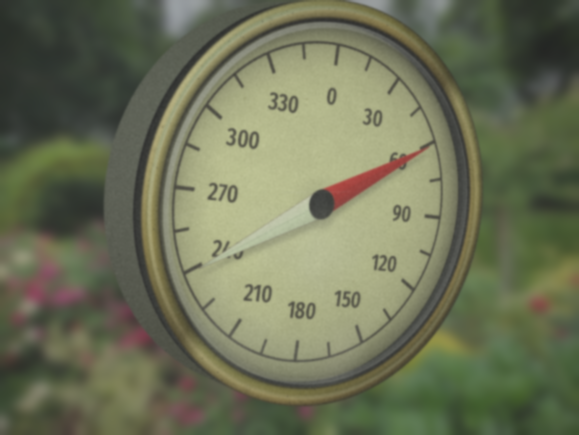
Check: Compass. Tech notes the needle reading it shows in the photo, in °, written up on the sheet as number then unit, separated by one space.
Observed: 60 °
